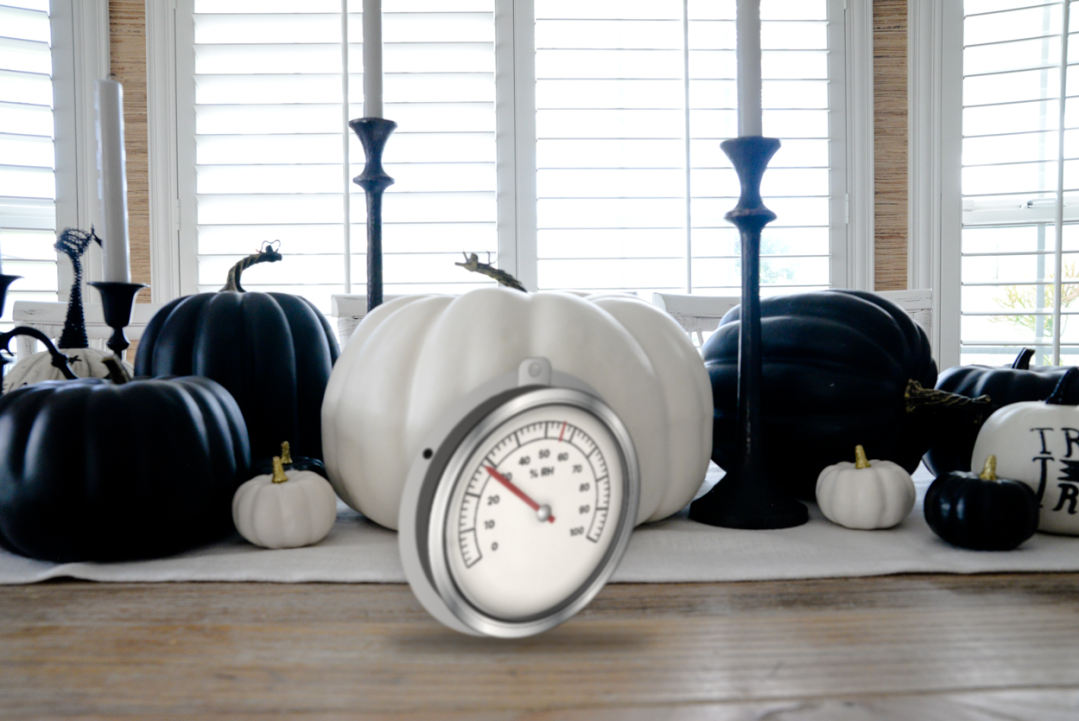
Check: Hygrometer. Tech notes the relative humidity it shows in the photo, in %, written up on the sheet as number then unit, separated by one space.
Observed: 28 %
